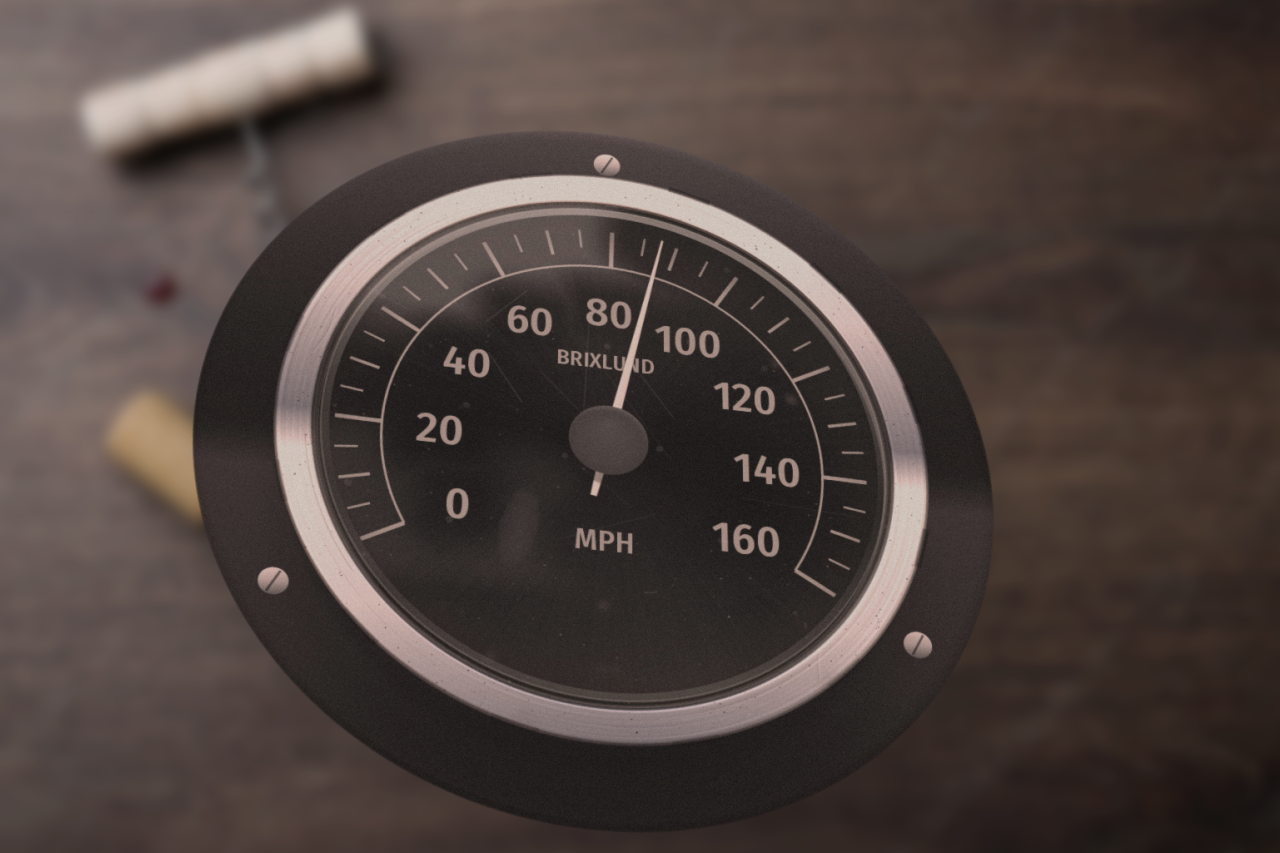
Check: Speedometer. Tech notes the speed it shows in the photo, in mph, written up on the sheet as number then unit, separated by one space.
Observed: 87.5 mph
